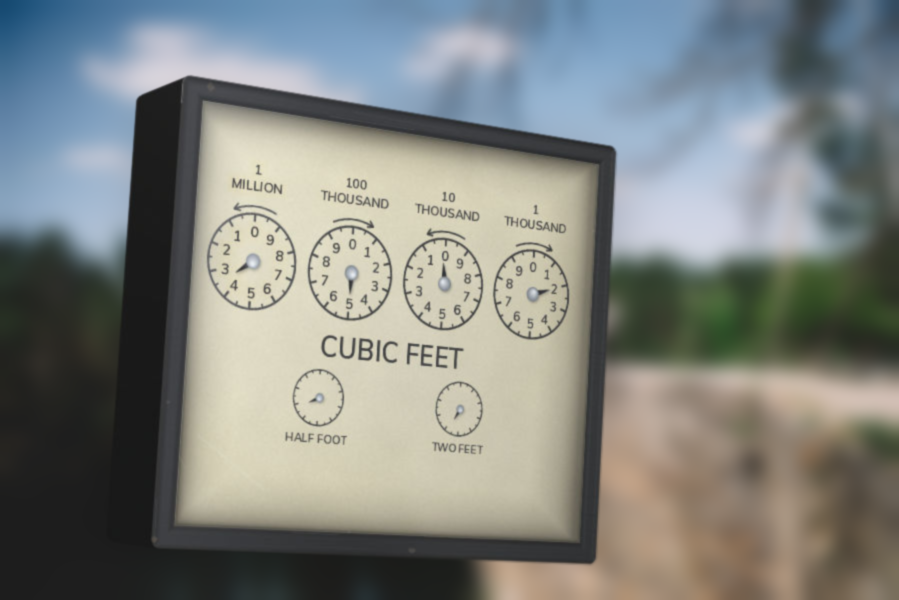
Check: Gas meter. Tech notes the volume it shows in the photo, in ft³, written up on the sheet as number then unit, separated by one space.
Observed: 350200 ft³
